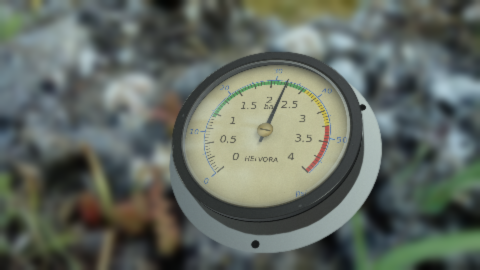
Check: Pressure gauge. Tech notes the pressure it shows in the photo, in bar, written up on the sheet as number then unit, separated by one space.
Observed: 2.25 bar
